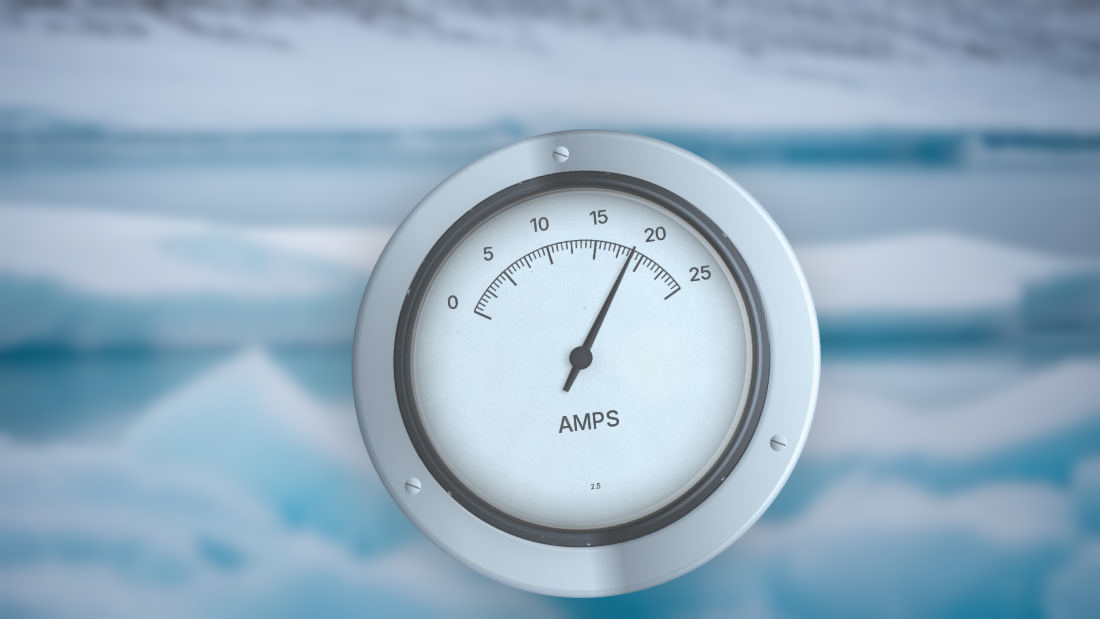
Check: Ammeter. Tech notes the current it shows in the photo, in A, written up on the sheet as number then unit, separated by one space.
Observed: 19 A
